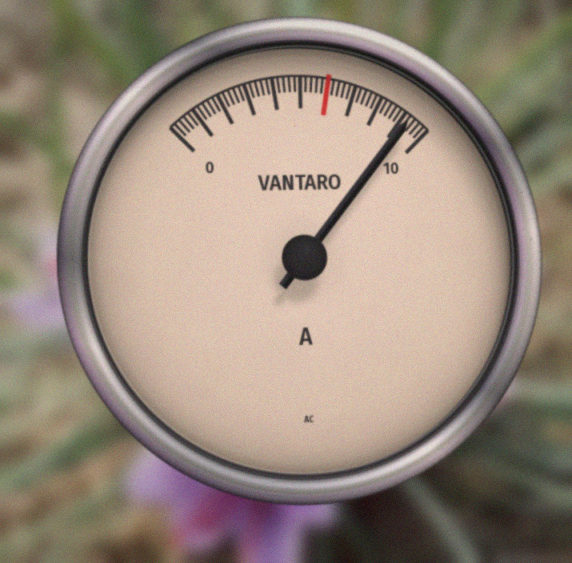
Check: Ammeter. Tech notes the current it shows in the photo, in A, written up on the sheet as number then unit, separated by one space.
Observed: 9.2 A
